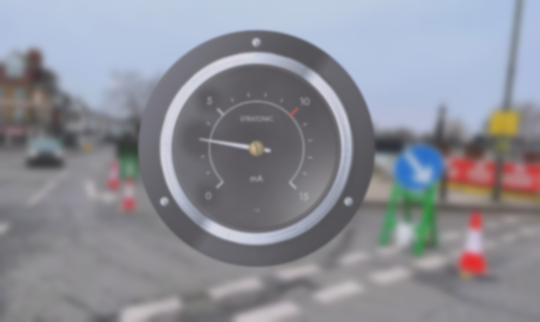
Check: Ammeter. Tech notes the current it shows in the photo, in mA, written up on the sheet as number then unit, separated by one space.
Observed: 3 mA
